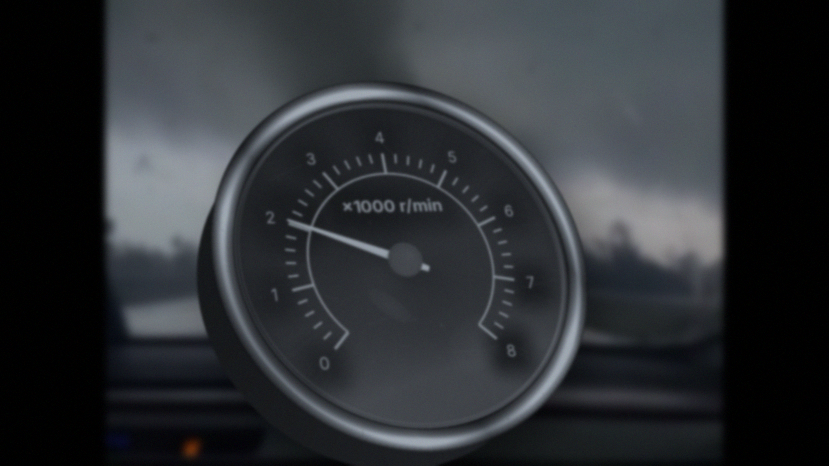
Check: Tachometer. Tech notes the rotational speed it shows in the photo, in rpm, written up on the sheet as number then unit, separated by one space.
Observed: 2000 rpm
